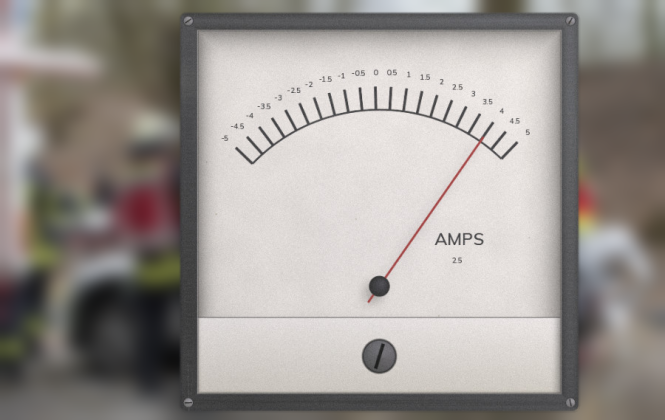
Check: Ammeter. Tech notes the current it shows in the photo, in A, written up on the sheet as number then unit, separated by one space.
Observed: 4 A
